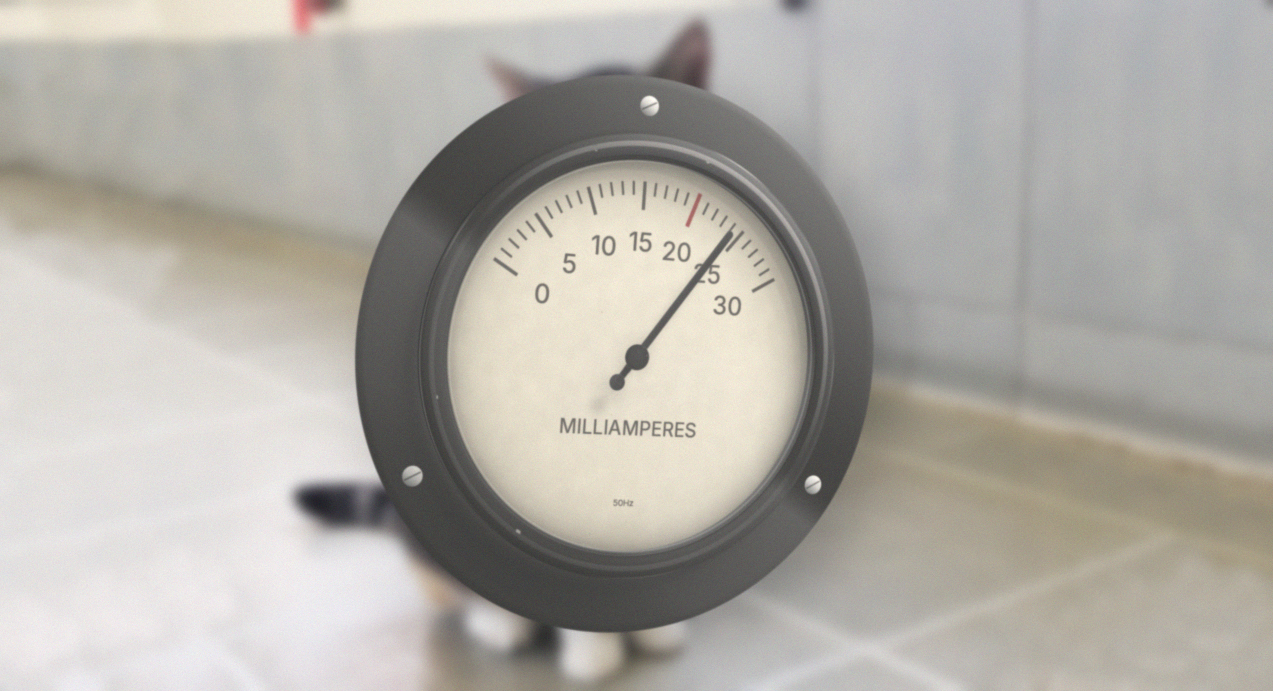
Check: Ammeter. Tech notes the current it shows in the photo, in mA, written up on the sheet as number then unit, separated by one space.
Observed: 24 mA
